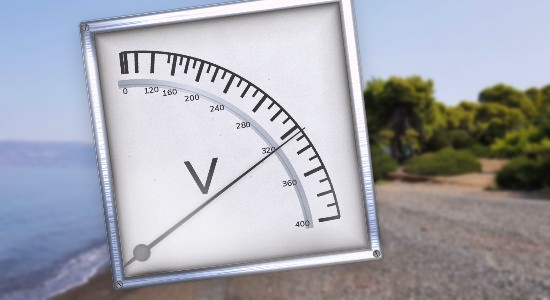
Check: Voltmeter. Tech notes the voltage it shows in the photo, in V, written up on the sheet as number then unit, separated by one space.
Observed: 325 V
